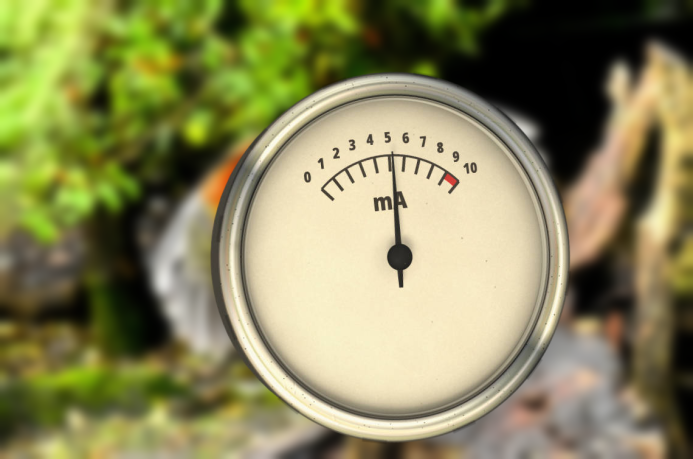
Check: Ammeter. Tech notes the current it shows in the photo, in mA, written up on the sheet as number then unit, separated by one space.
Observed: 5 mA
